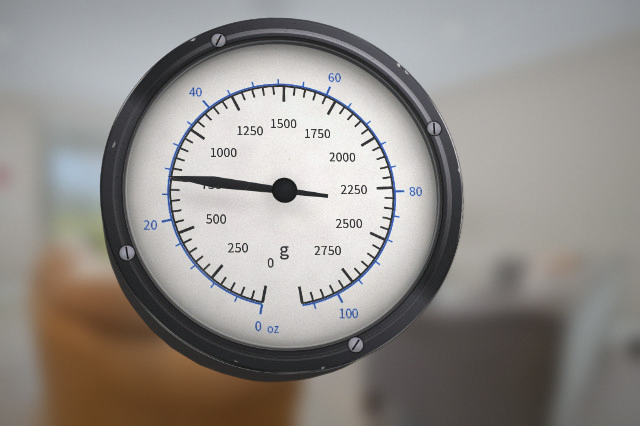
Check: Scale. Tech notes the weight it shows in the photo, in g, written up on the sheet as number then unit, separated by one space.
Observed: 750 g
